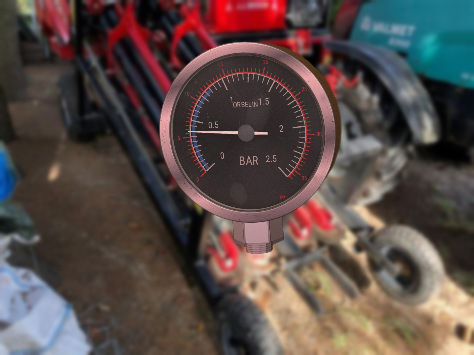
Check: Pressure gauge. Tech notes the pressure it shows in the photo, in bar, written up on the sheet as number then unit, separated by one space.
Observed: 0.4 bar
